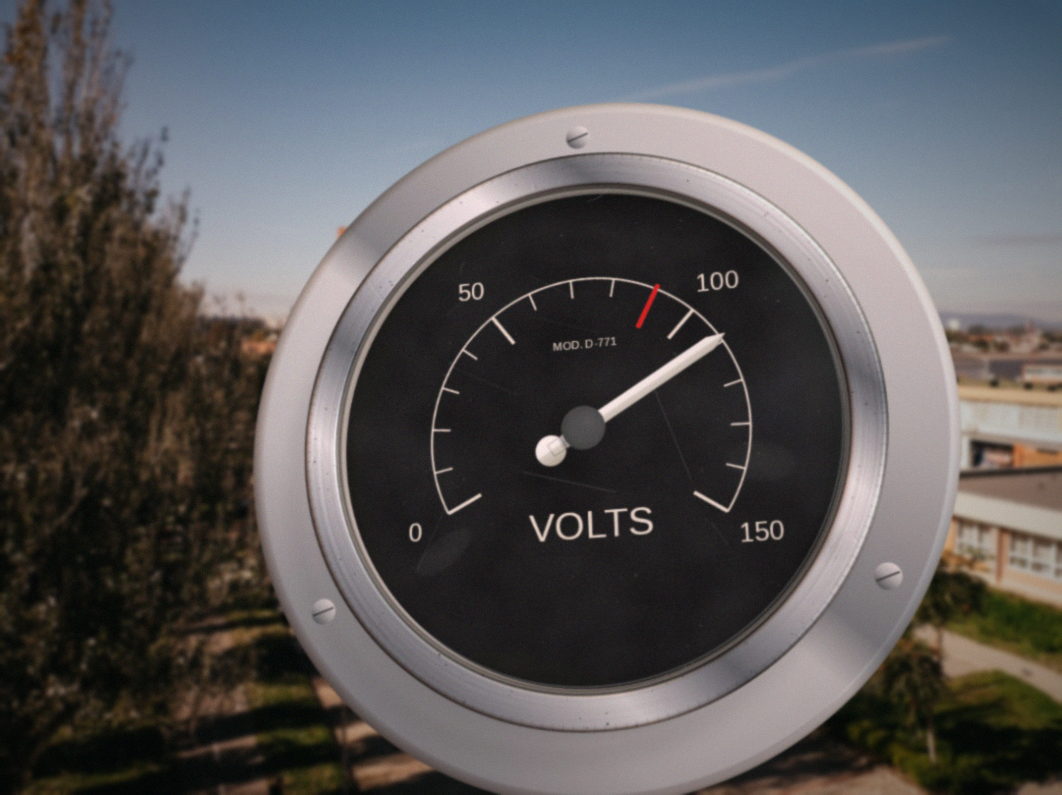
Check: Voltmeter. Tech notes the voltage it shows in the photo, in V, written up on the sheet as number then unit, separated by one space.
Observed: 110 V
